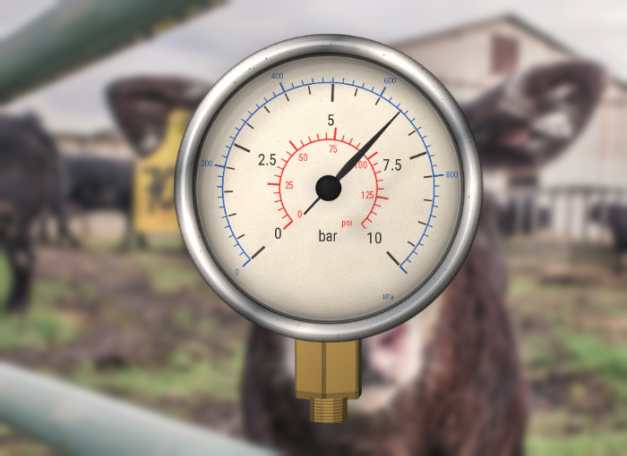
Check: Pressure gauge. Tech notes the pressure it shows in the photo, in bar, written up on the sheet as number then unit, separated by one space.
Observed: 6.5 bar
